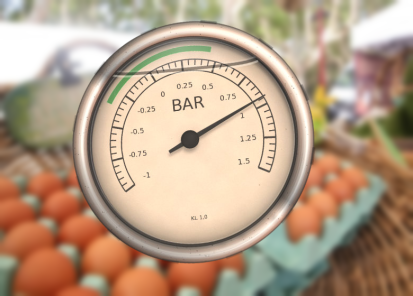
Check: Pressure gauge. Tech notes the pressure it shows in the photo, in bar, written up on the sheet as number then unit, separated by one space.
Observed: 0.95 bar
